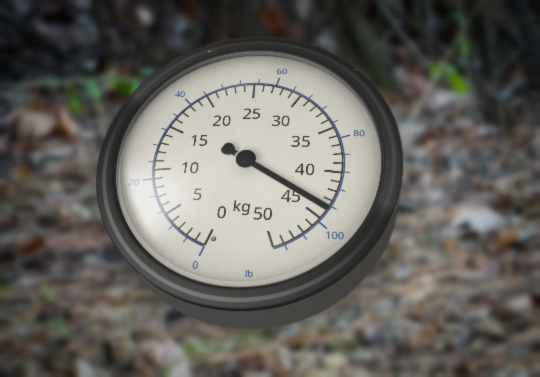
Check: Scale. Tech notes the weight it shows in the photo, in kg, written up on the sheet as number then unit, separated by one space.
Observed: 44 kg
